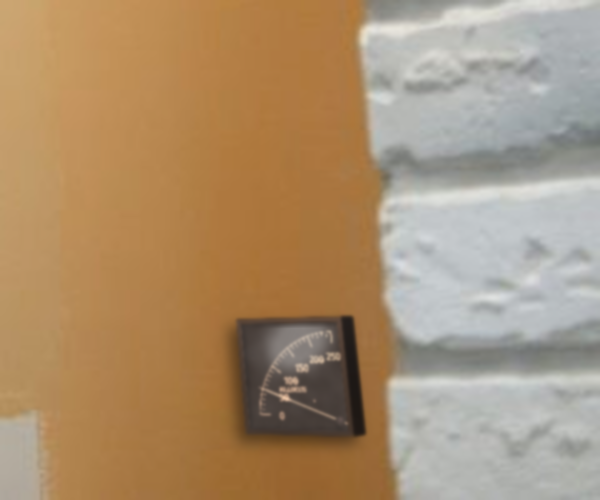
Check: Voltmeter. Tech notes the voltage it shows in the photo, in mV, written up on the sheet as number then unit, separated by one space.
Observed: 50 mV
